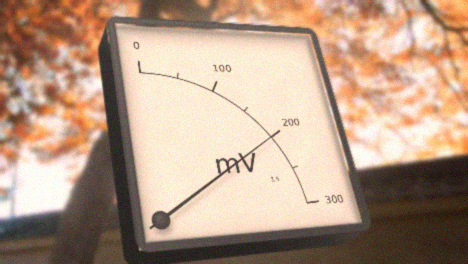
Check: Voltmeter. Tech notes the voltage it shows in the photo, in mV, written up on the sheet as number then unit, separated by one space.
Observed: 200 mV
